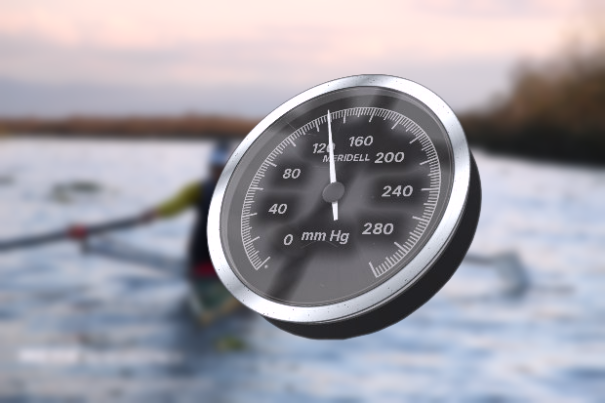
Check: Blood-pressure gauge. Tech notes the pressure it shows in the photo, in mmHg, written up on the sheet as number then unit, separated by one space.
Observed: 130 mmHg
